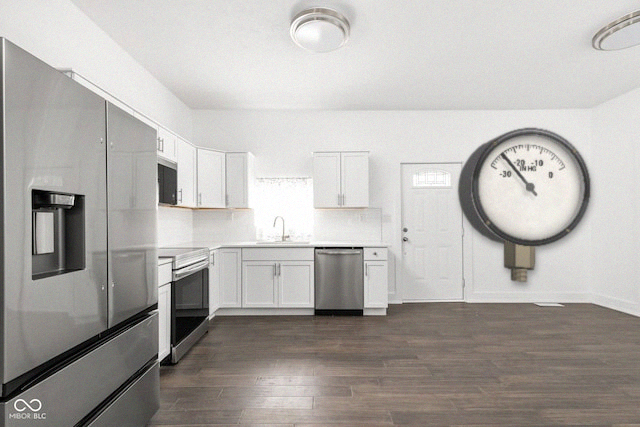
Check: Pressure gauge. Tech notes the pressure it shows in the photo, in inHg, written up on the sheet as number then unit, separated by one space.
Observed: -25 inHg
